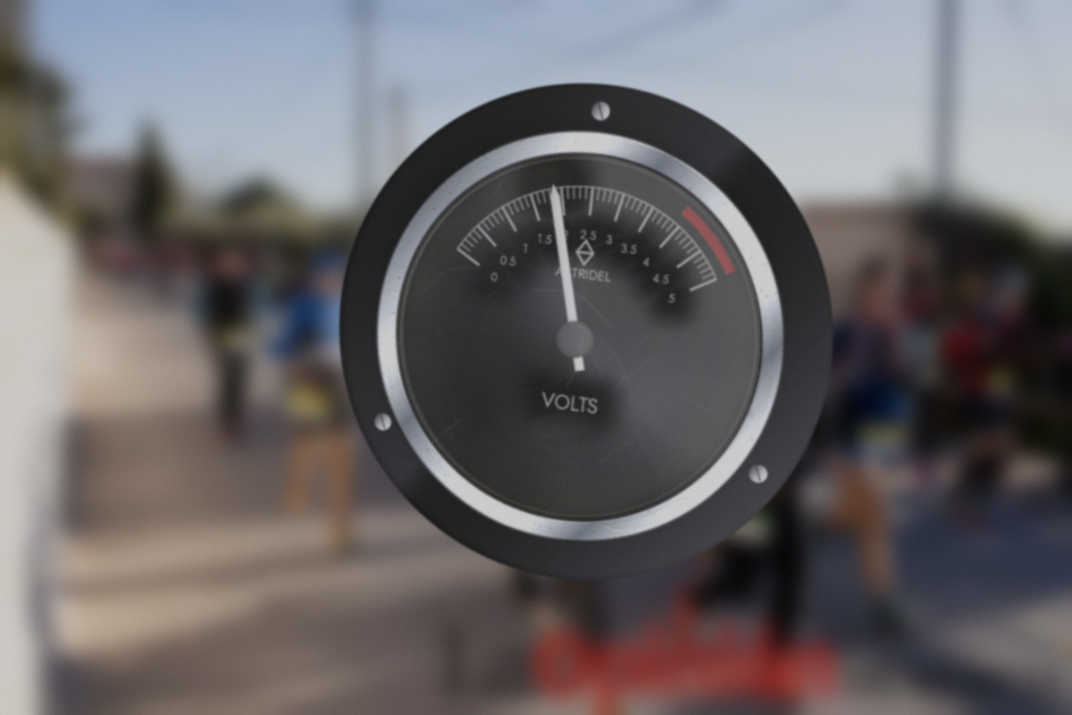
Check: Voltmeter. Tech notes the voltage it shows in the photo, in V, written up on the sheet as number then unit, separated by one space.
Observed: 1.9 V
